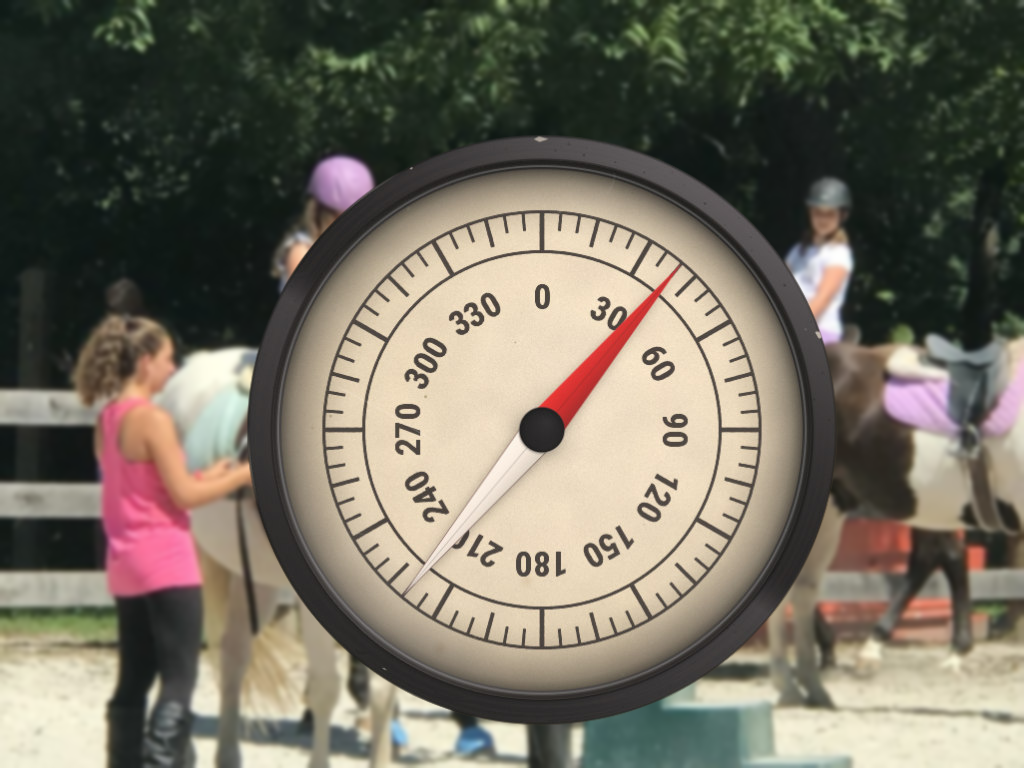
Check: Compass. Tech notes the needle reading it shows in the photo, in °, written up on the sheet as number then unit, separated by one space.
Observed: 40 °
